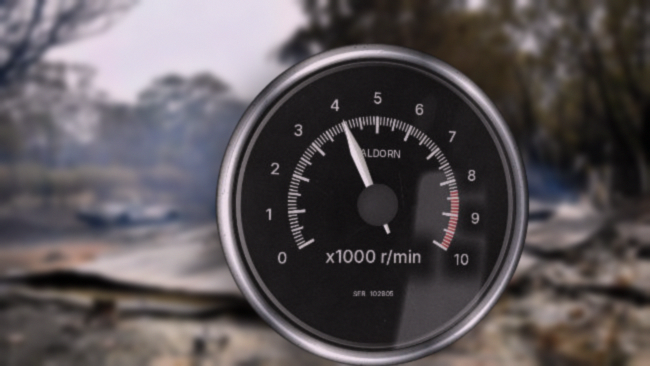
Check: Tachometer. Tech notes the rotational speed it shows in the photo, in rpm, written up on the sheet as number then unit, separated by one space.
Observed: 4000 rpm
